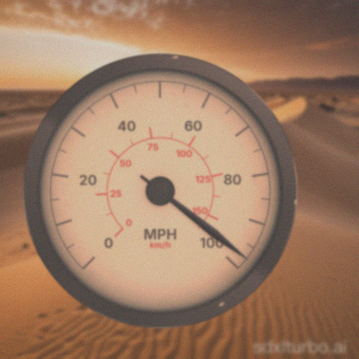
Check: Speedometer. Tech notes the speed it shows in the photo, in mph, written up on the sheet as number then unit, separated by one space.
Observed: 97.5 mph
